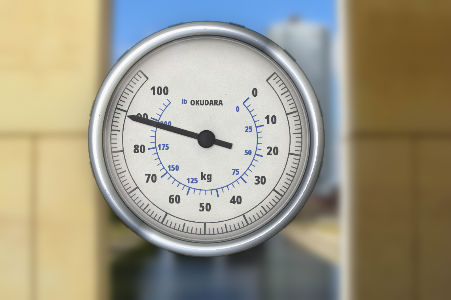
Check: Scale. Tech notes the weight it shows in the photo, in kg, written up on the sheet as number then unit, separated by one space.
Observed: 89 kg
